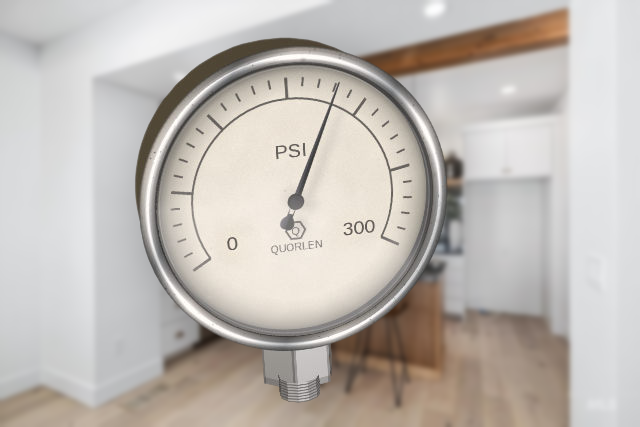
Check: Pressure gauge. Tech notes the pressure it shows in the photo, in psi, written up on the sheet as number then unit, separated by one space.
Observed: 180 psi
